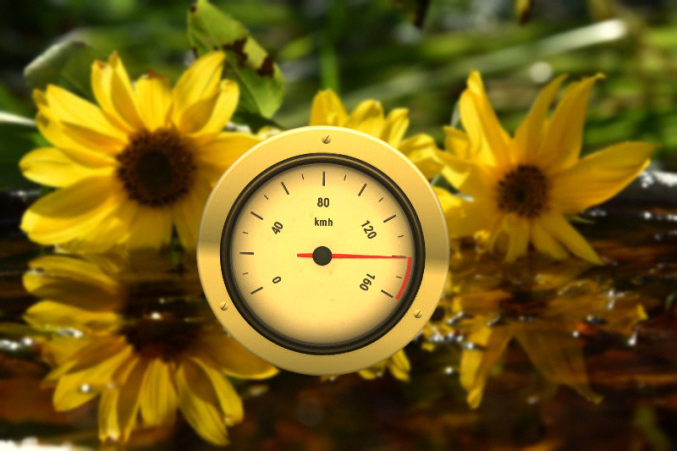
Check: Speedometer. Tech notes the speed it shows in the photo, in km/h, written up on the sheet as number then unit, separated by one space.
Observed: 140 km/h
